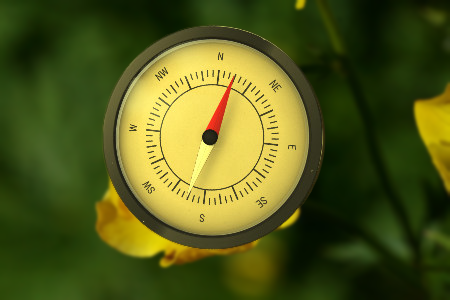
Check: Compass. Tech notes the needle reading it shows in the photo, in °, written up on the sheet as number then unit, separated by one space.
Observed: 15 °
